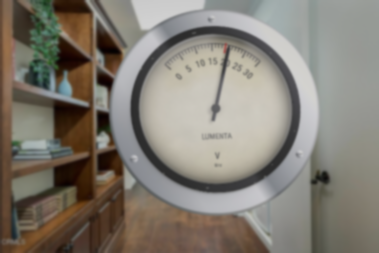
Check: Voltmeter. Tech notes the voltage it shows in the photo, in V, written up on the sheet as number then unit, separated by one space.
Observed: 20 V
